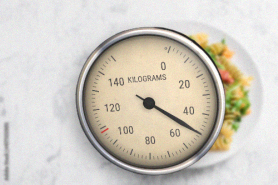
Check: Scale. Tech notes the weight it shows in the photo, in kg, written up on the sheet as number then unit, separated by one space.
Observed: 50 kg
